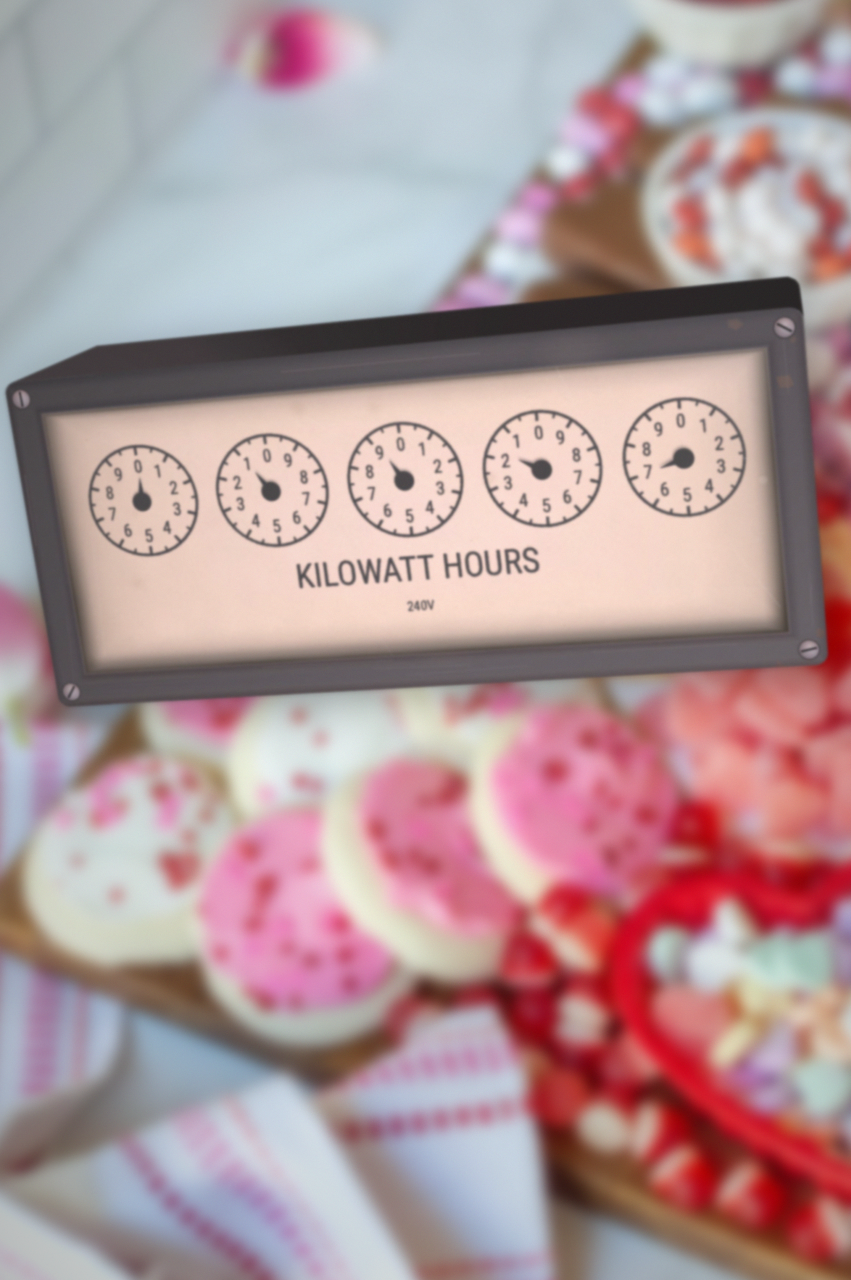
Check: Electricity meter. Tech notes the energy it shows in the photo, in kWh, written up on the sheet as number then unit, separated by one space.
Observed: 917 kWh
